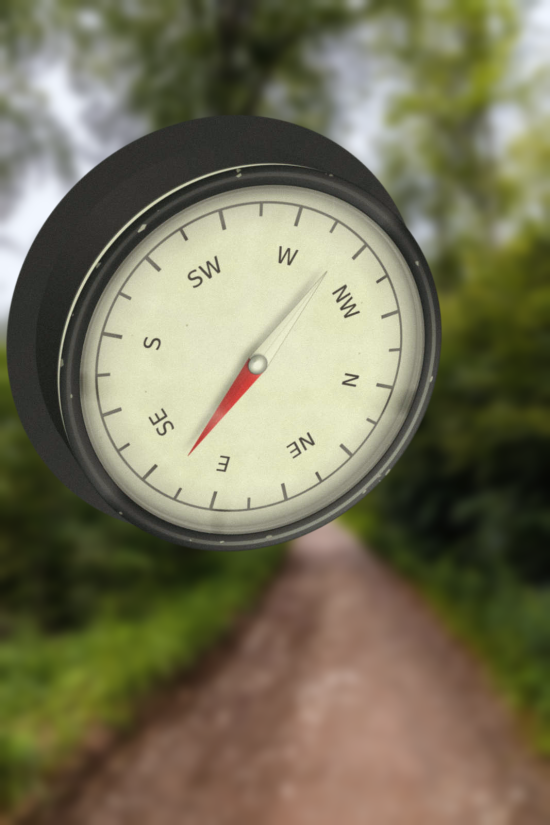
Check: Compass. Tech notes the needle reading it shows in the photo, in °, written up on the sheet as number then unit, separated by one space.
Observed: 112.5 °
